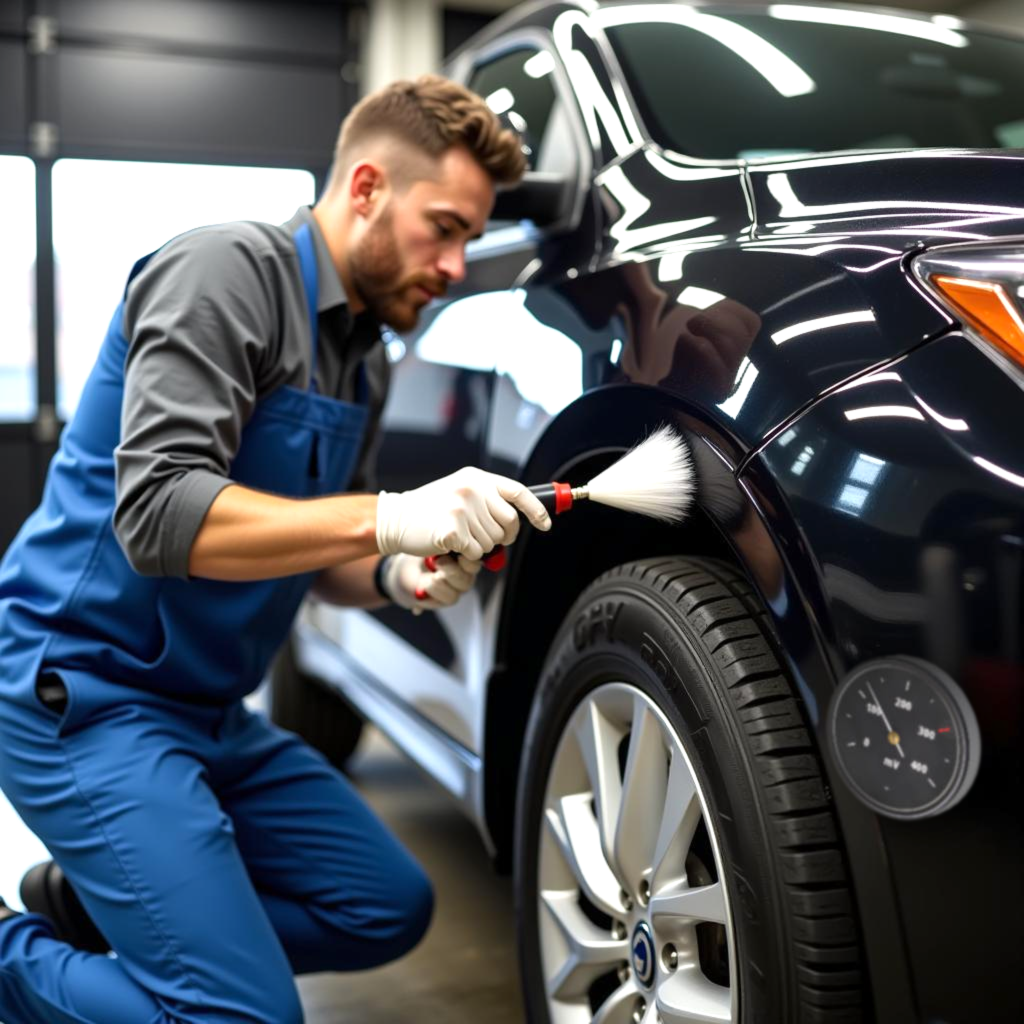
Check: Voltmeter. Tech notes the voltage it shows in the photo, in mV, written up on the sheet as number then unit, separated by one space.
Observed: 125 mV
